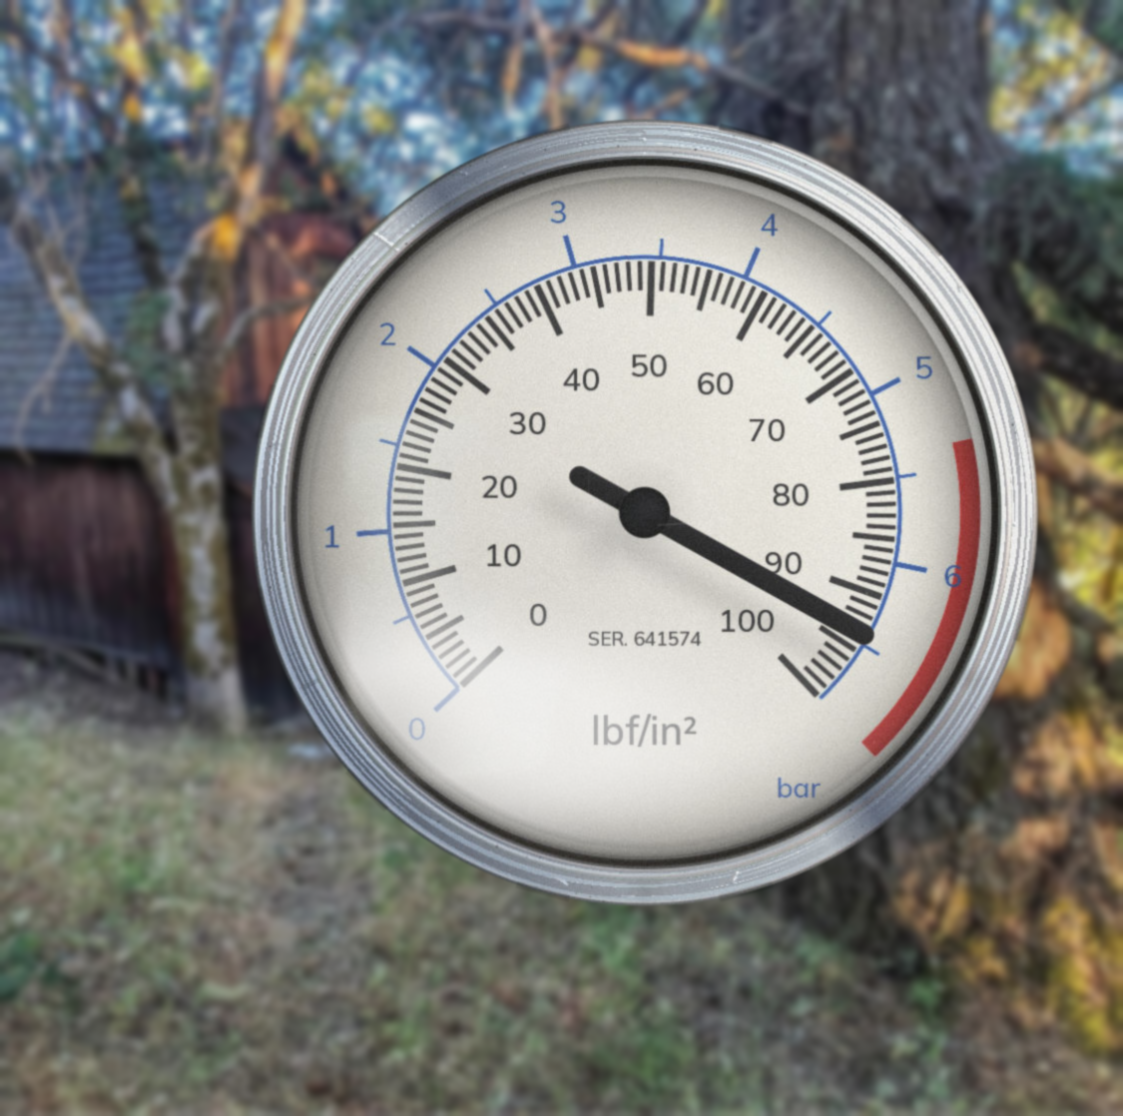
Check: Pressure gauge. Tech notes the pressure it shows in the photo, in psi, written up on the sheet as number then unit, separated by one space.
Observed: 93.5 psi
